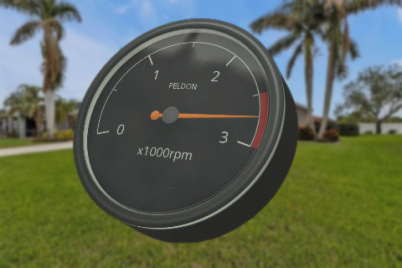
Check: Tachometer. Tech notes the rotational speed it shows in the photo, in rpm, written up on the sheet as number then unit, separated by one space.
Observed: 2750 rpm
